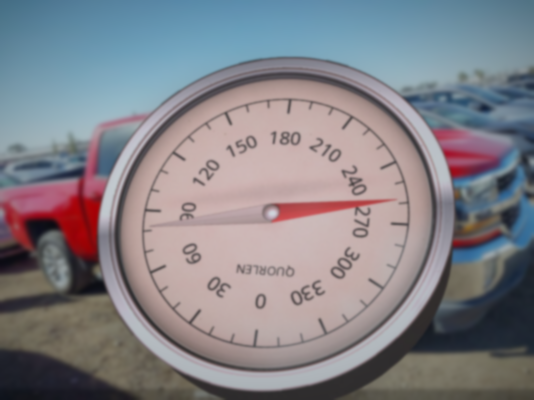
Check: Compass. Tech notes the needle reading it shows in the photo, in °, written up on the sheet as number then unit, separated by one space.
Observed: 260 °
